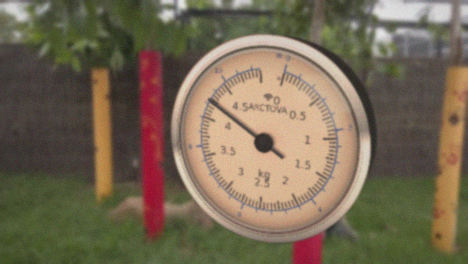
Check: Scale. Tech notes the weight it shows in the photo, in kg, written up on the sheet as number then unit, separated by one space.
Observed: 4.25 kg
